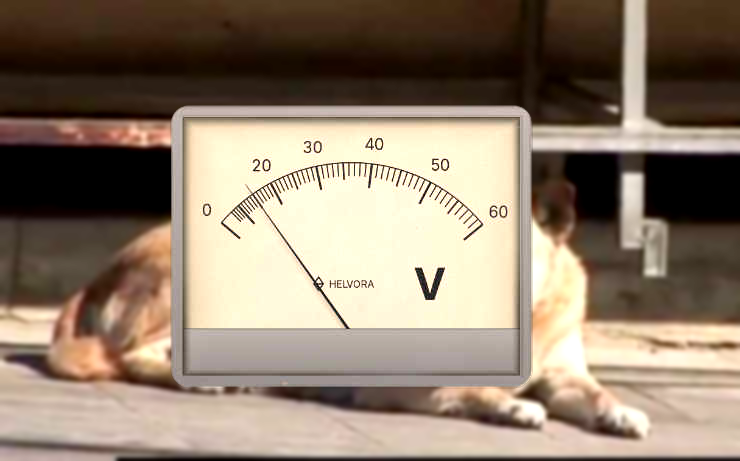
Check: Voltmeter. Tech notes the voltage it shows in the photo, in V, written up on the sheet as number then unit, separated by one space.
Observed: 15 V
